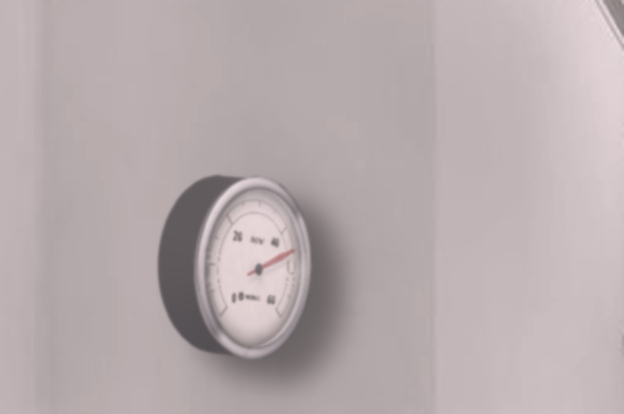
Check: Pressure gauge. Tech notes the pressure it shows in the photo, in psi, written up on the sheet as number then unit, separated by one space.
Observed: 45 psi
